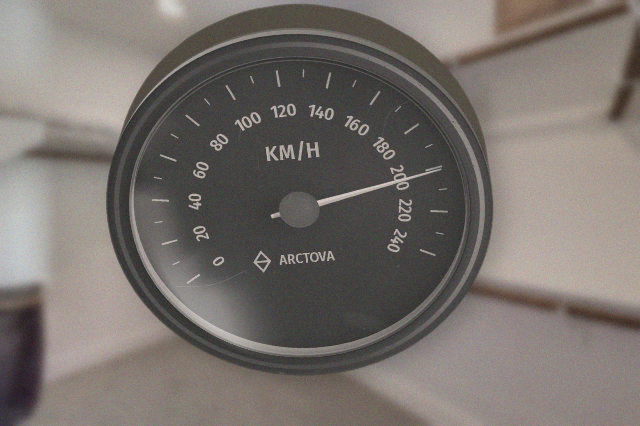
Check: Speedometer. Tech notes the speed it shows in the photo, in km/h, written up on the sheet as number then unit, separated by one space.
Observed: 200 km/h
